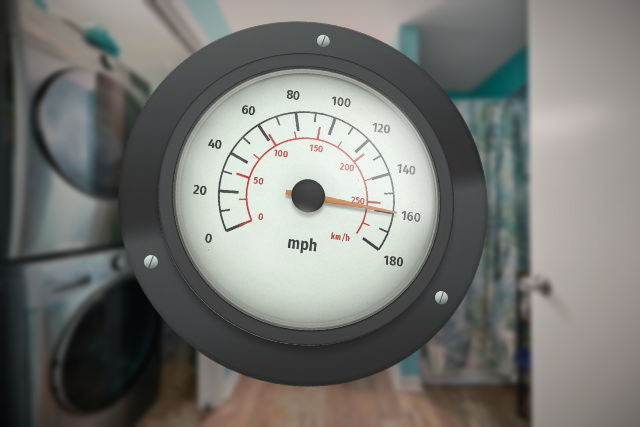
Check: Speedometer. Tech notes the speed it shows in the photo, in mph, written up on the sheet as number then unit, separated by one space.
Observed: 160 mph
